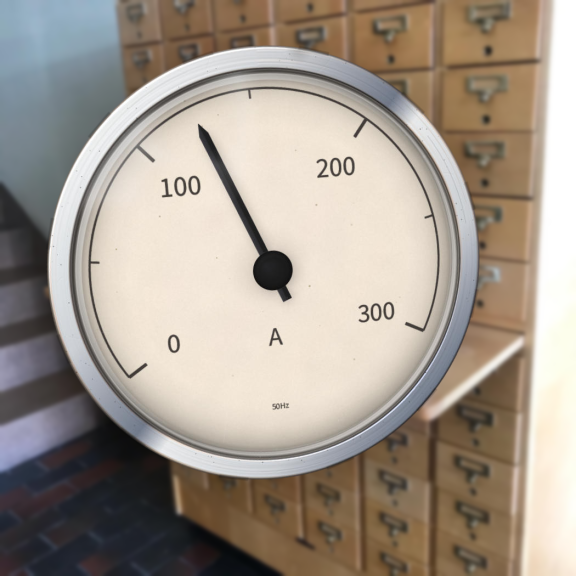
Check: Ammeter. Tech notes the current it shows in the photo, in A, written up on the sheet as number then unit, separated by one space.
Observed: 125 A
